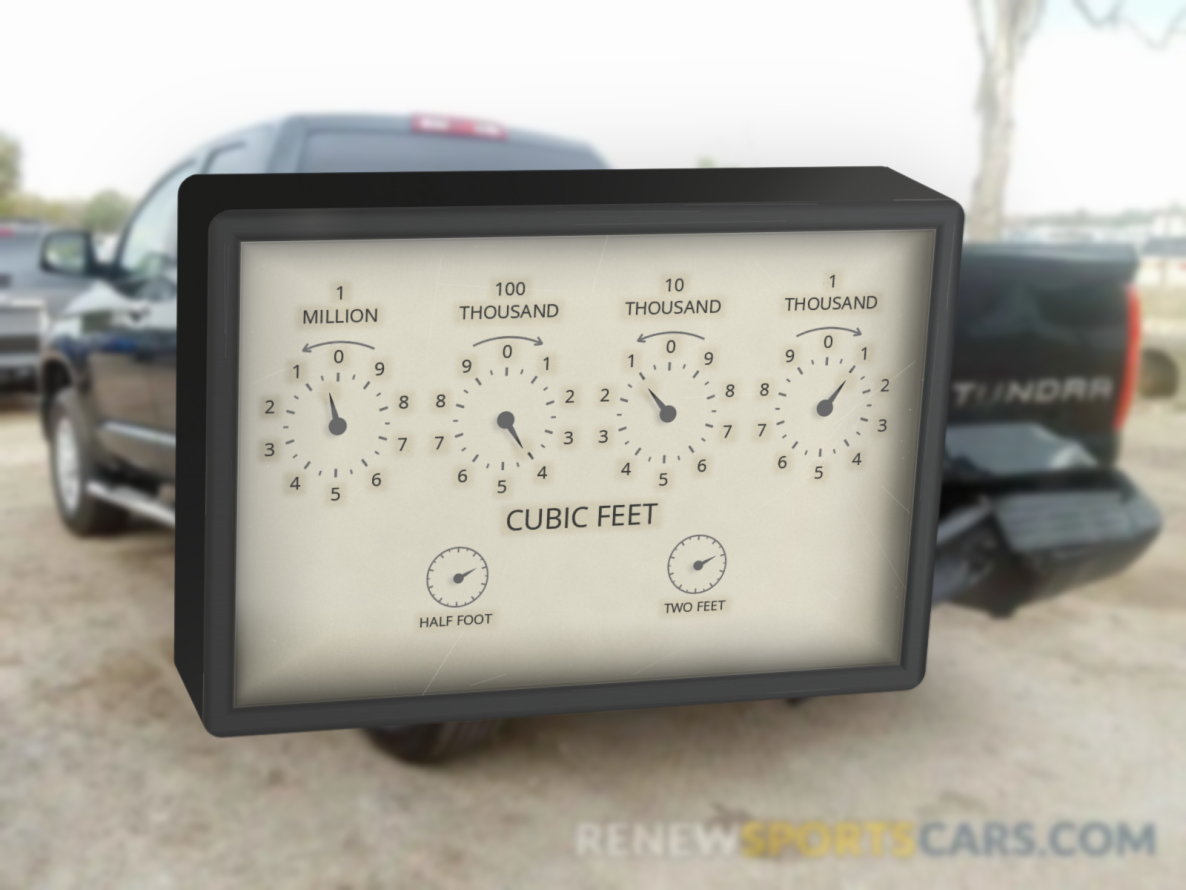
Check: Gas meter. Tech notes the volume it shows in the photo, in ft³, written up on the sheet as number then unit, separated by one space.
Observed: 41100 ft³
